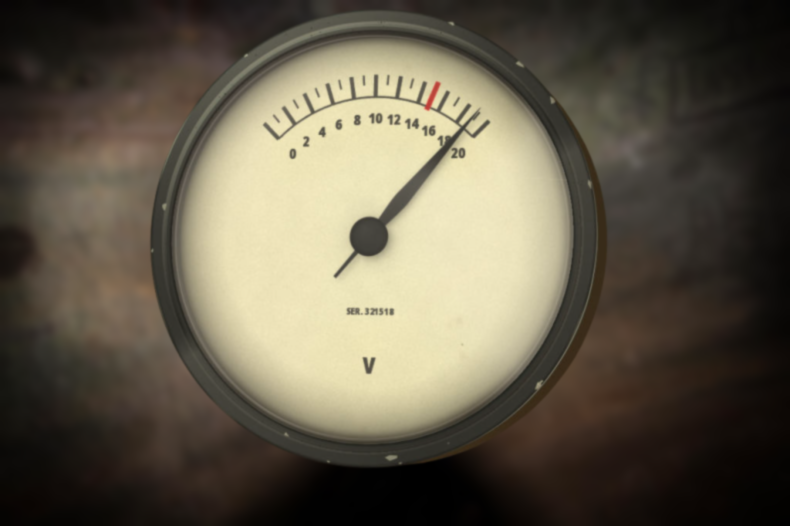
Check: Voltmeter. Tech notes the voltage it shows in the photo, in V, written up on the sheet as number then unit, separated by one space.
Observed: 19 V
